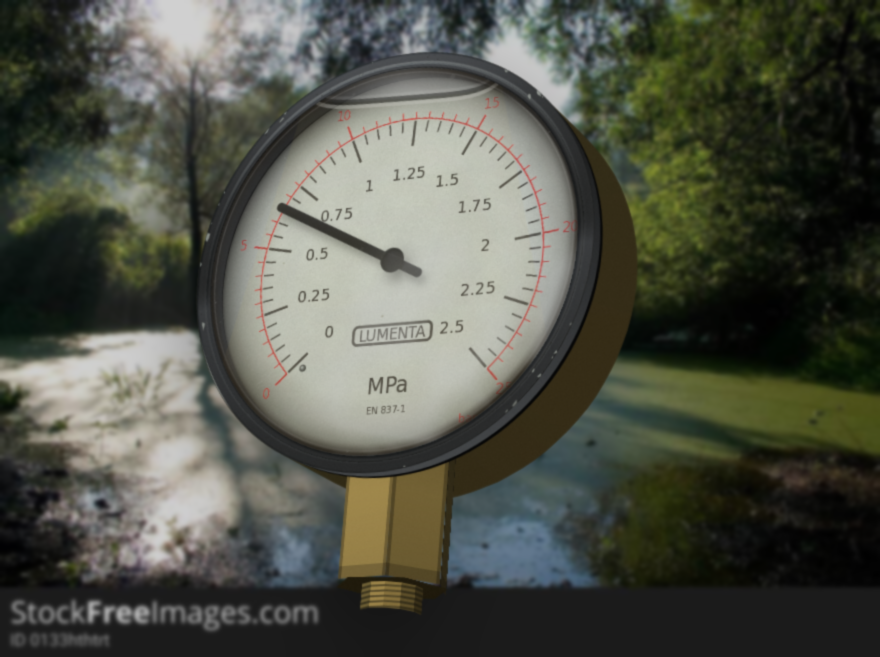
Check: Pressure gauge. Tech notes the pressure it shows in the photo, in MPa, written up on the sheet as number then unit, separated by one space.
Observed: 0.65 MPa
